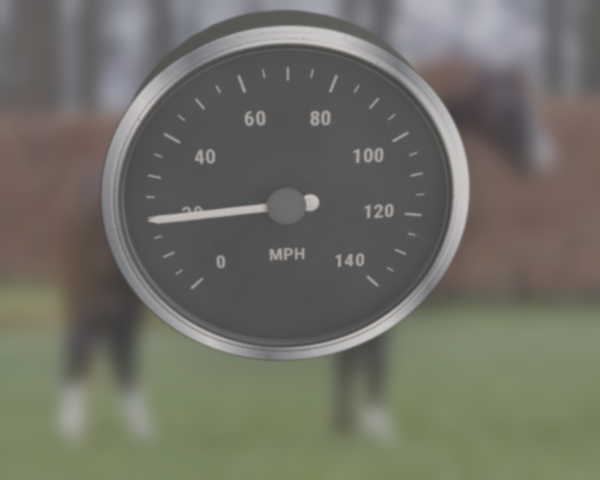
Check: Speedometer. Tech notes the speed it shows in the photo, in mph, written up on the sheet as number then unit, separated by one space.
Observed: 20 mph
